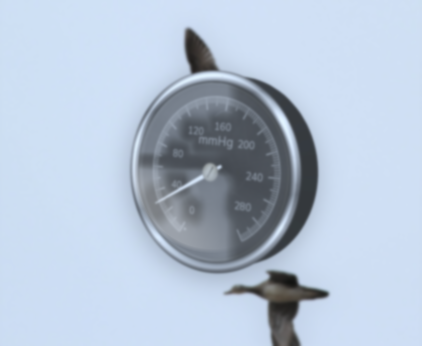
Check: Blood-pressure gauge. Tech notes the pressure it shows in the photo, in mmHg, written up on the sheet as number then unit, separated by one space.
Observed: 30 mmHg
